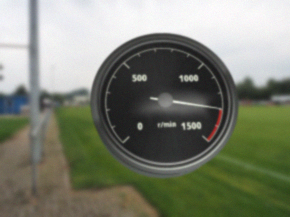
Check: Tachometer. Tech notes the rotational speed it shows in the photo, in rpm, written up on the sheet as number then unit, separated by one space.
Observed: 1300 rpm
